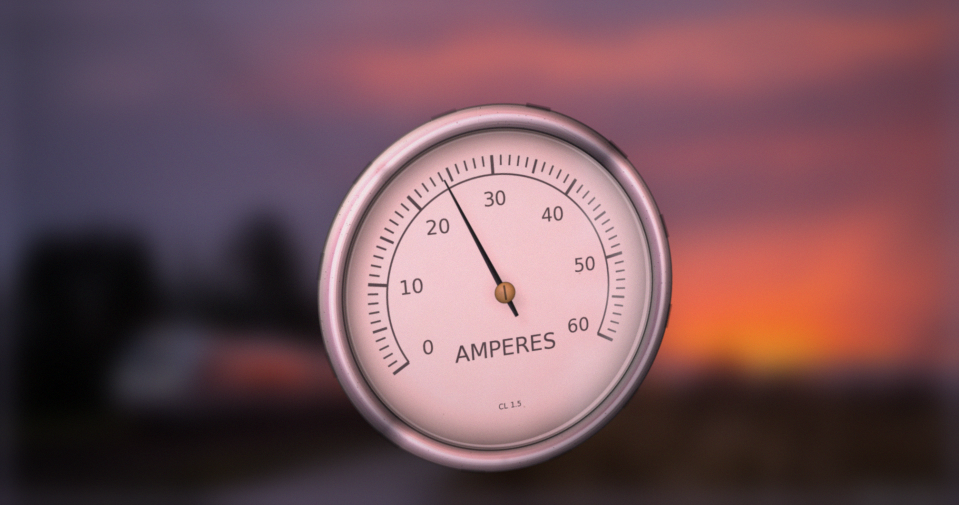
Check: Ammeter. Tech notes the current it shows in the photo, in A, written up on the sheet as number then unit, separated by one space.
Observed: 24 A
